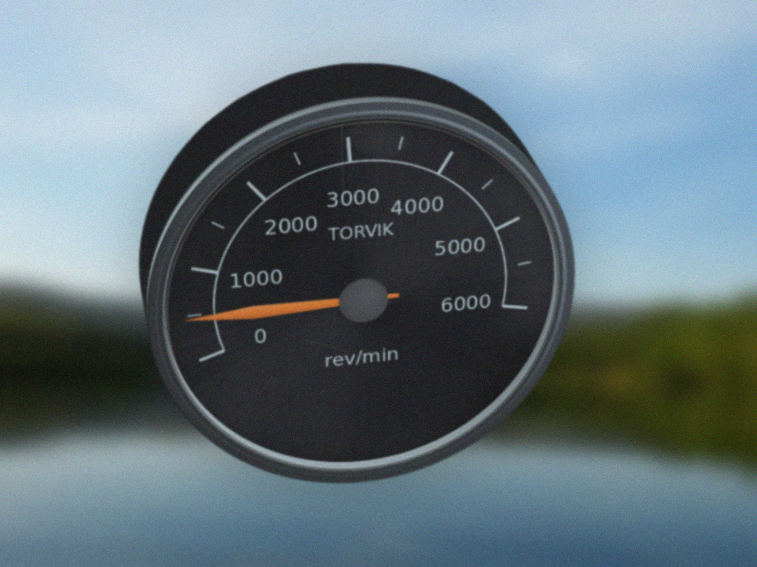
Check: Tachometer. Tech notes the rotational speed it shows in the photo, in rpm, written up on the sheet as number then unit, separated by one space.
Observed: 500 rpm
